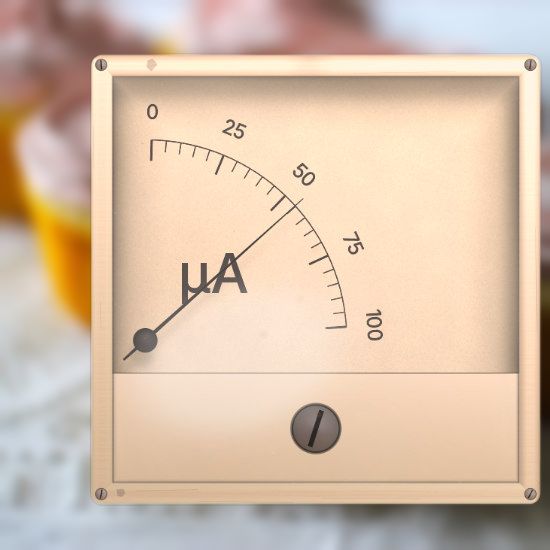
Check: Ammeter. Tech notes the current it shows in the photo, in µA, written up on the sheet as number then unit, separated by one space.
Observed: 55 µA
